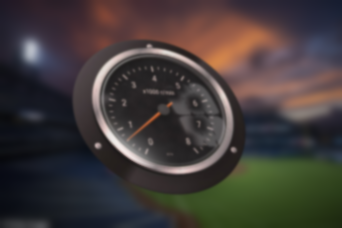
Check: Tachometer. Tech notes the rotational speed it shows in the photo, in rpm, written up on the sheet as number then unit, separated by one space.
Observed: 600 rpm
